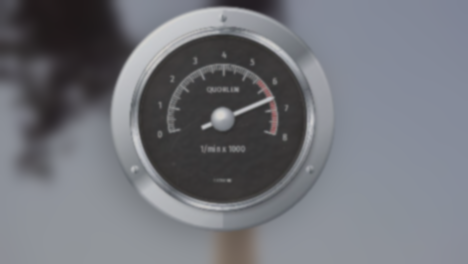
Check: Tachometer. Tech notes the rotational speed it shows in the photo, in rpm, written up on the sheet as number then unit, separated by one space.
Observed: 6500 rpm
